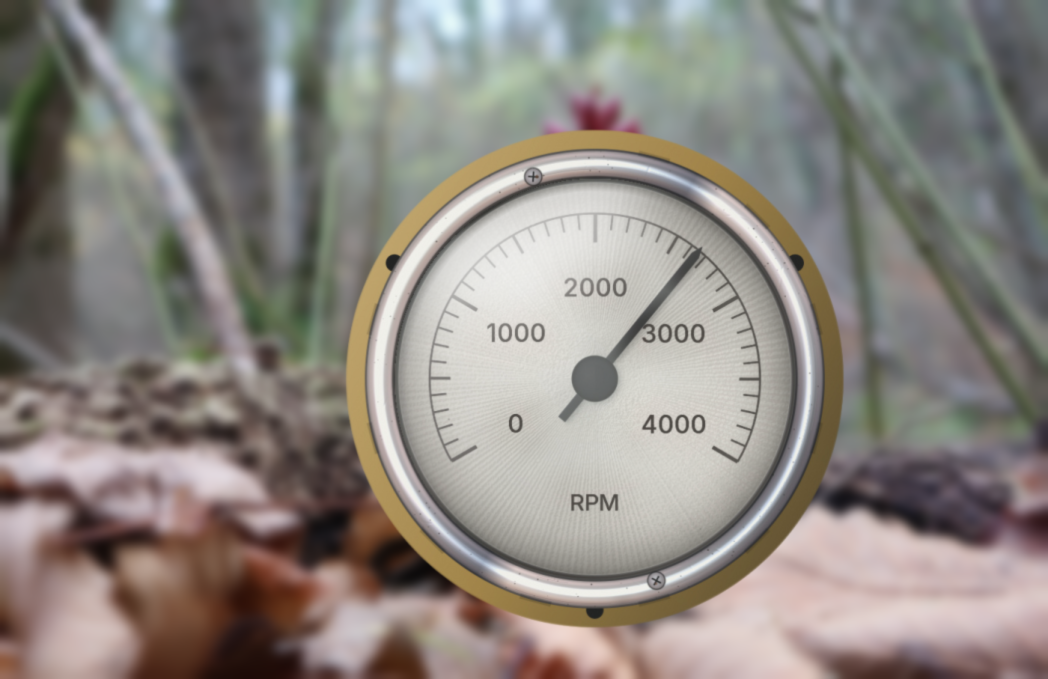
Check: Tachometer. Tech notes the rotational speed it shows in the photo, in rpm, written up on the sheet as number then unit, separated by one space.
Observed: 2650 rpm
